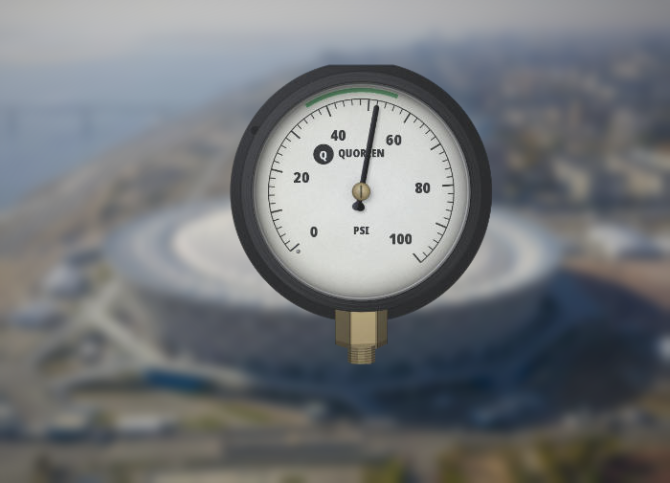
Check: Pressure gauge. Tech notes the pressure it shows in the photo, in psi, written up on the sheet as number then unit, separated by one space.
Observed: 52 psi
